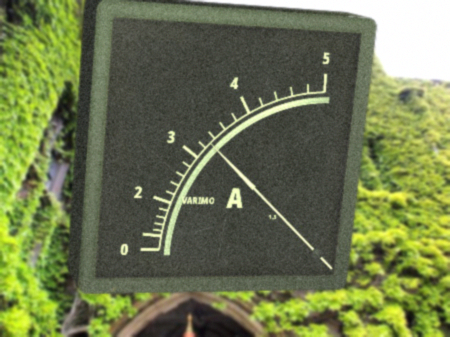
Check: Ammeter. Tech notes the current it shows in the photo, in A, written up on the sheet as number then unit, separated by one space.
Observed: 3.3 A
